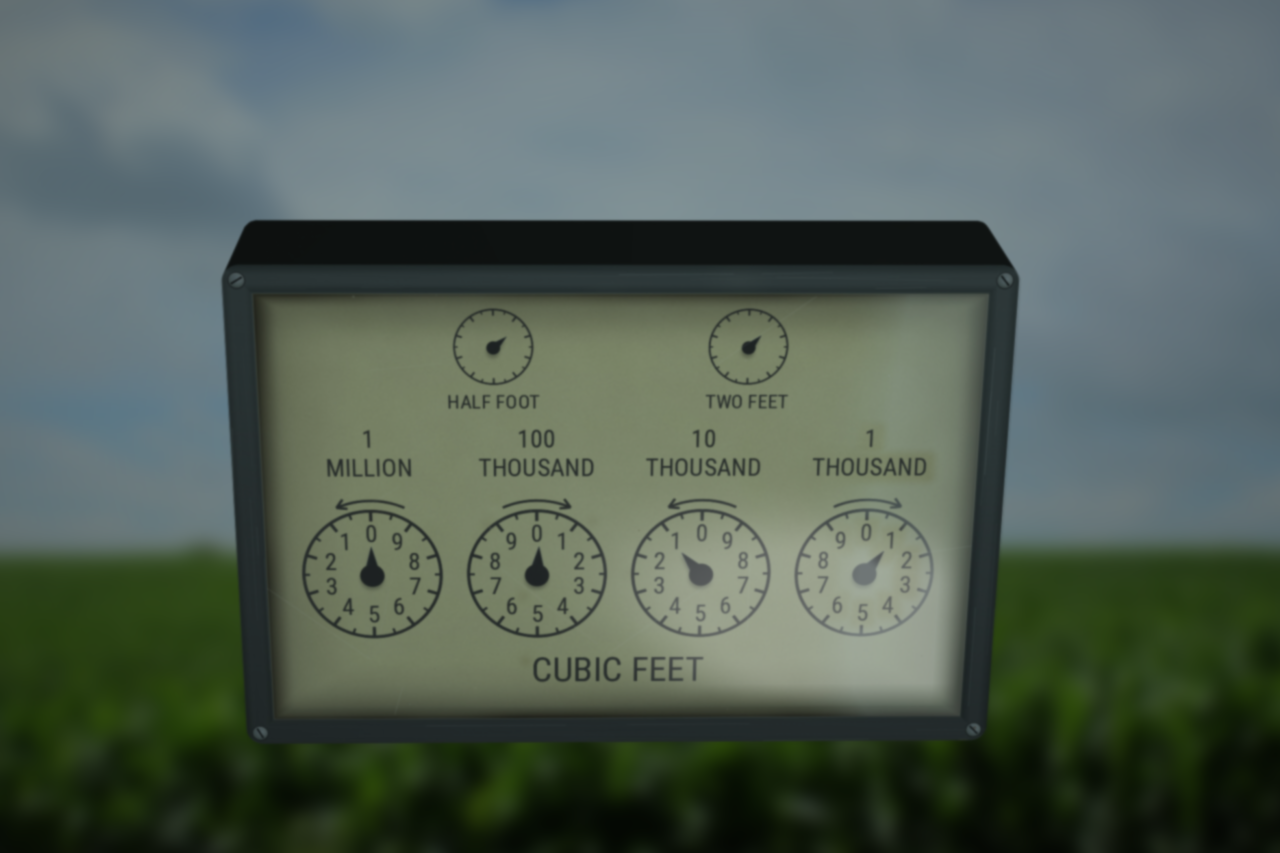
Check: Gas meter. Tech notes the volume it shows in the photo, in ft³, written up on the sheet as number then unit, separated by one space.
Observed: 1100 ft³
